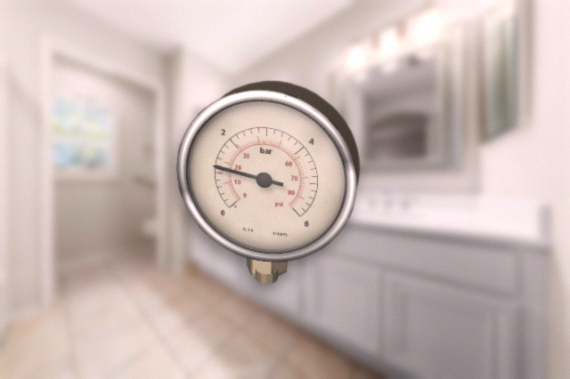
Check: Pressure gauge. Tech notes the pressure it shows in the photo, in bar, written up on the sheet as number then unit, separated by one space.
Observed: 1.2 bar
